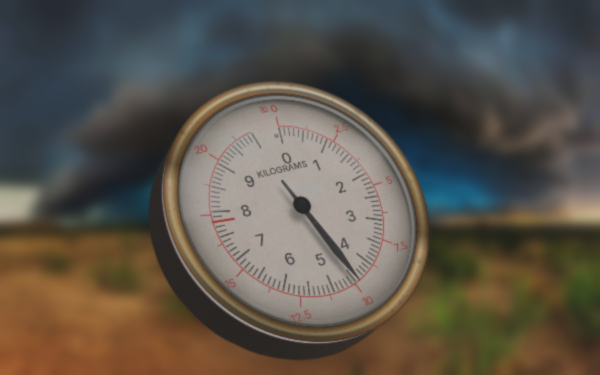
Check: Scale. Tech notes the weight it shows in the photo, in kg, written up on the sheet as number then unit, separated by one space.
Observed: 4.5 kg
